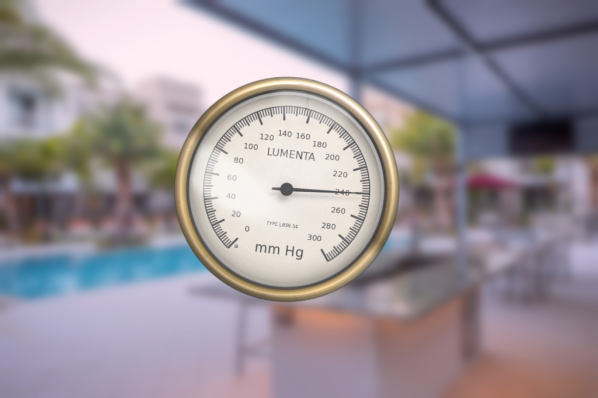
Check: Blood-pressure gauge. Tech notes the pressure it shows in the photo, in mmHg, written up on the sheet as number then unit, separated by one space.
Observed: 240 mmHg
